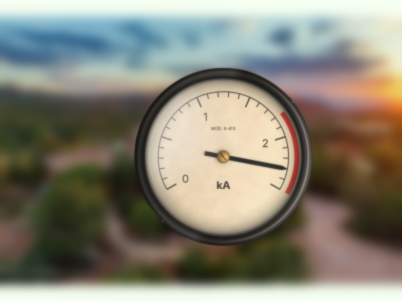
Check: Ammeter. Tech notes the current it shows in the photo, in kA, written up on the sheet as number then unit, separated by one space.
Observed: 2.3 kA
